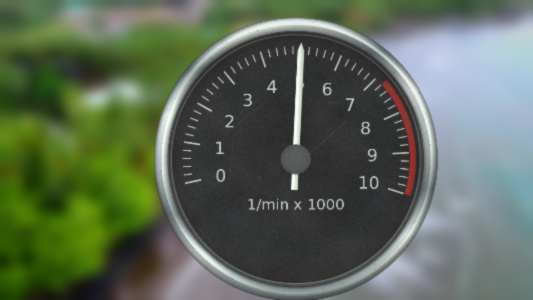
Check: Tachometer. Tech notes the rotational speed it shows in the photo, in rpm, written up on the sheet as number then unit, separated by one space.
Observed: 5000 rpm
